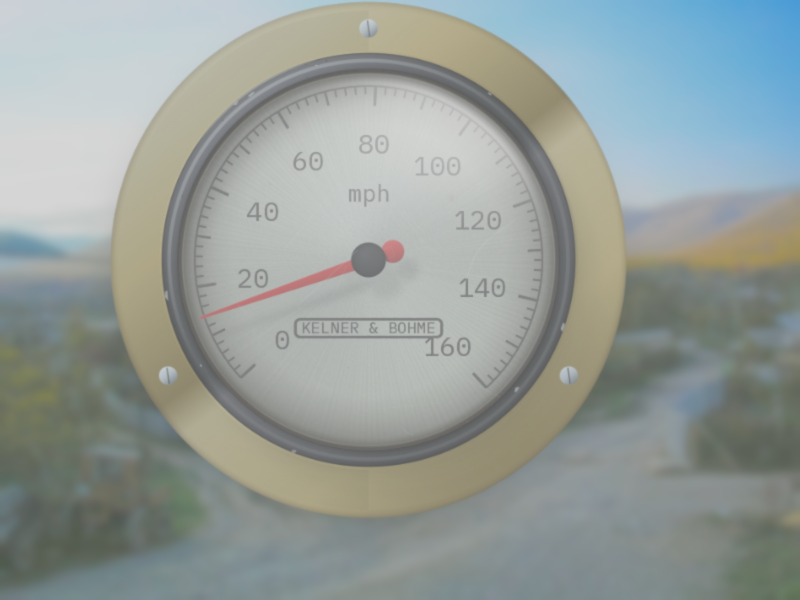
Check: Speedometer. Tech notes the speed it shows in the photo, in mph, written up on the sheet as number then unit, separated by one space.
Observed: 14 mph
